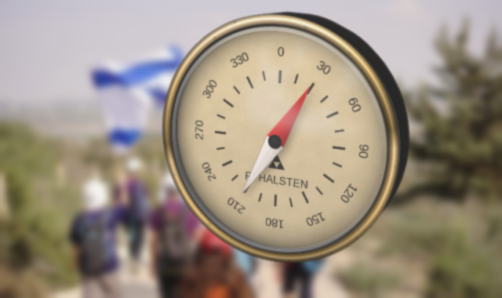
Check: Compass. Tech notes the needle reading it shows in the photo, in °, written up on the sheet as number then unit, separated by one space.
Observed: 30 °
